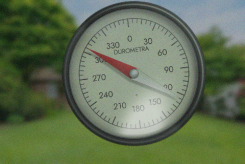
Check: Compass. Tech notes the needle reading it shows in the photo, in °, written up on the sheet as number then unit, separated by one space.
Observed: 305 °
